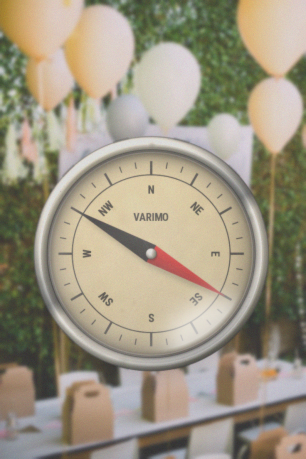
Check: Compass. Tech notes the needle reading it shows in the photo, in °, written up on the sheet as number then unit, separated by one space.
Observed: 120 °
